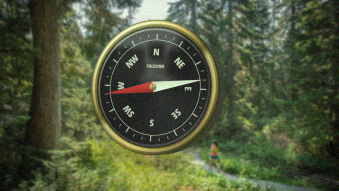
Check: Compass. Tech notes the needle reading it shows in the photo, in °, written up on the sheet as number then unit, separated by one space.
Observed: 260 °
